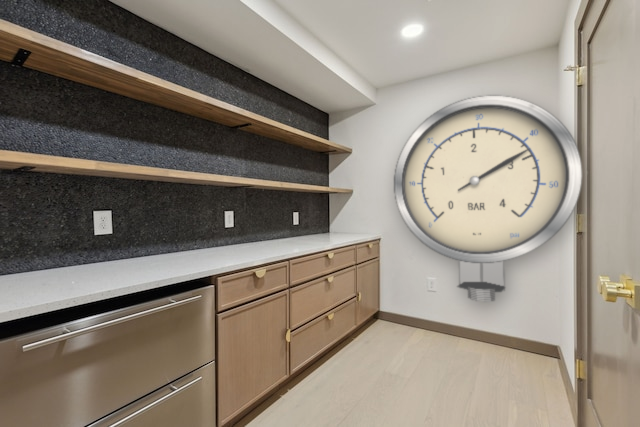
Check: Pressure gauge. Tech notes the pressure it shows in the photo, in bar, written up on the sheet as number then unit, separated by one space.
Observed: 2.9 bar
